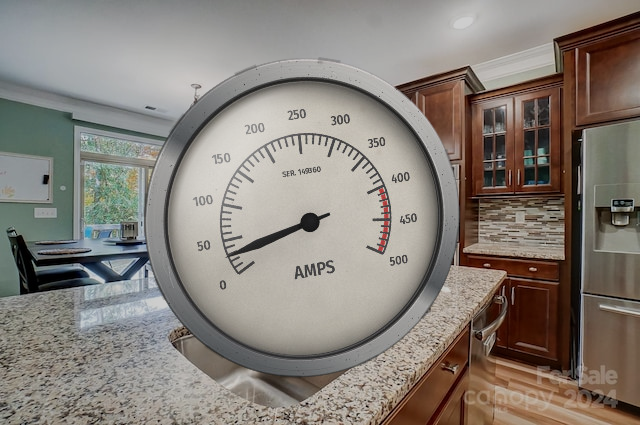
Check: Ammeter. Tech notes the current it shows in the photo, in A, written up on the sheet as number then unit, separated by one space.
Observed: 30 A
